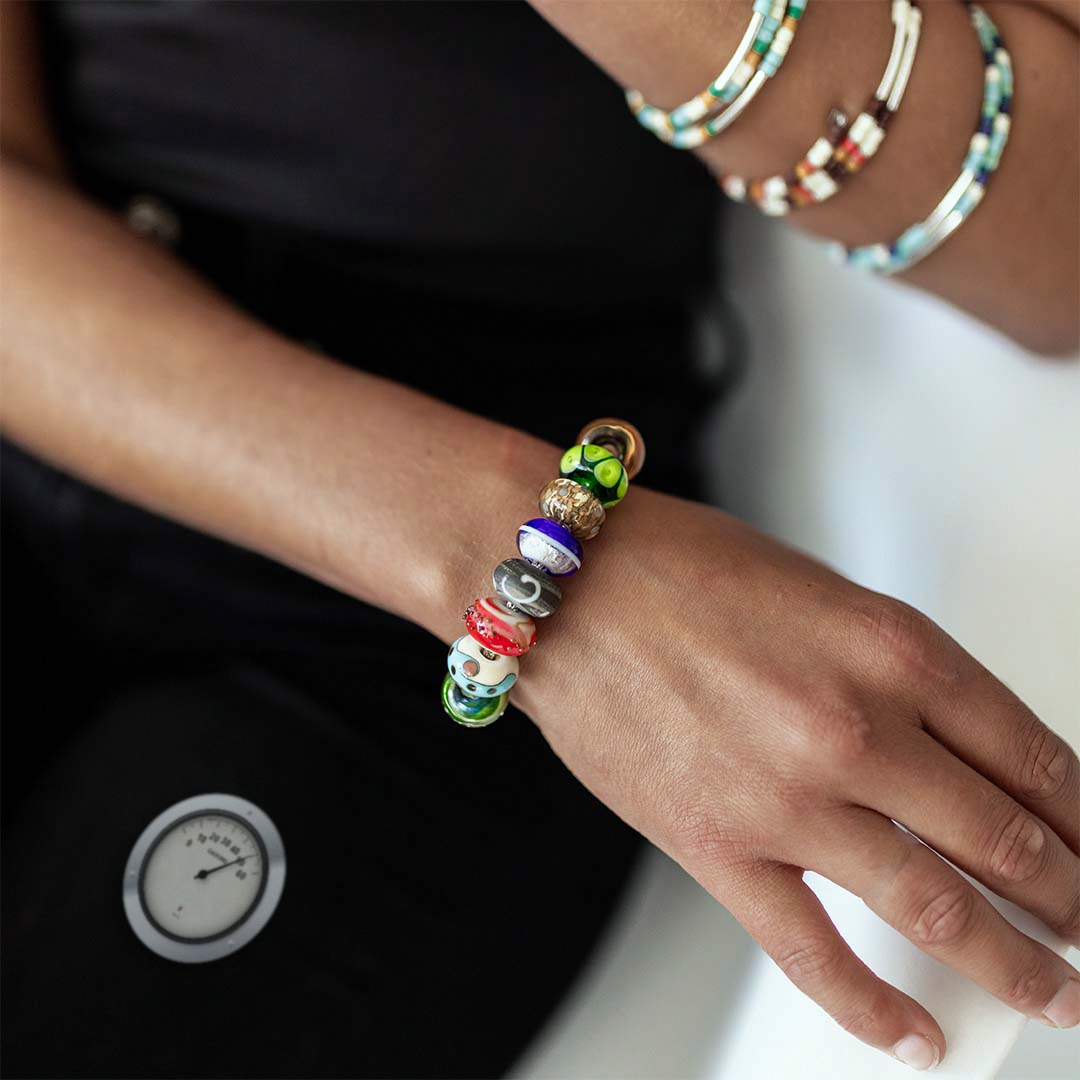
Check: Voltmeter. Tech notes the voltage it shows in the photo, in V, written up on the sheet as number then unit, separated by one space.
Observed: 50 V
